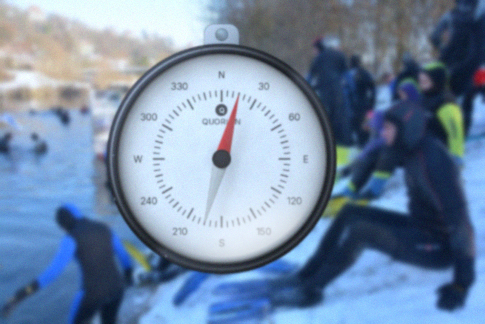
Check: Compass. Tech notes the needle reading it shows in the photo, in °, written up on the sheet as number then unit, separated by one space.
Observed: 15 °
